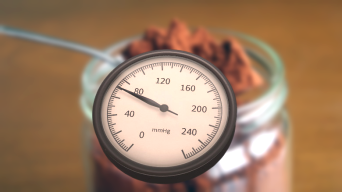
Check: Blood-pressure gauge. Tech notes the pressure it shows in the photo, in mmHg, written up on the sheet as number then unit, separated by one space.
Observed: 70 mmHg
